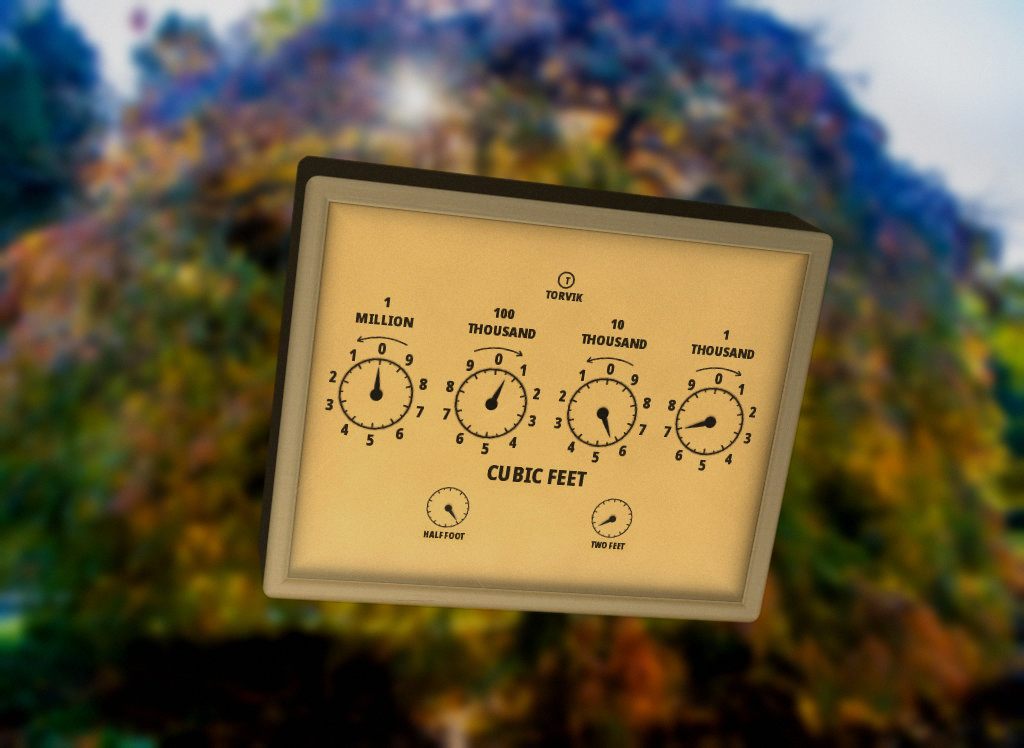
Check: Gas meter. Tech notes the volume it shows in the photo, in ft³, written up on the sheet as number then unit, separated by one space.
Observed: 5700 ft³
